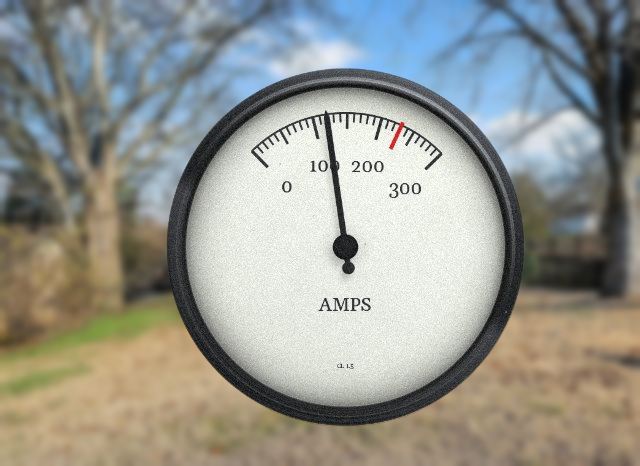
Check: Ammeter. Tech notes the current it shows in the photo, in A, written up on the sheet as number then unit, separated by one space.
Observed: 120 A
